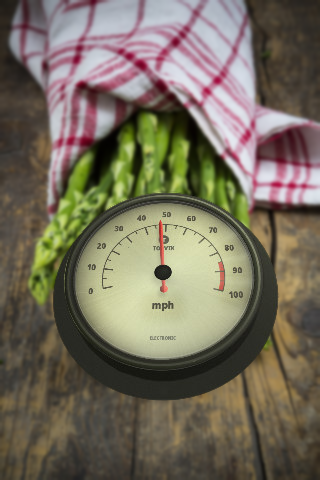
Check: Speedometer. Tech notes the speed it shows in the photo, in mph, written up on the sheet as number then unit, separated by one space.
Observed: 47.5 mph
